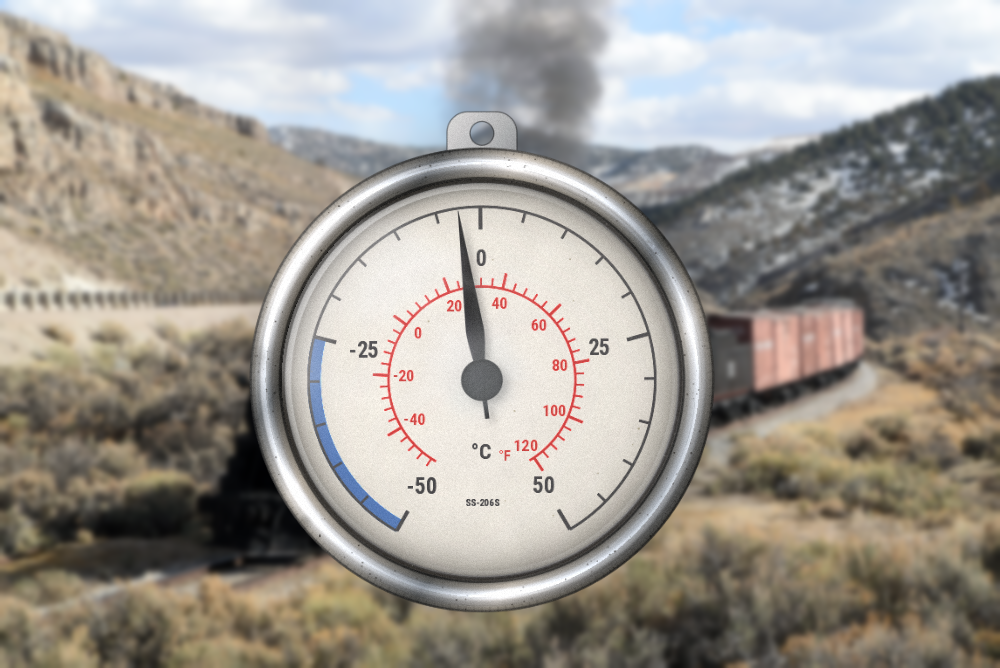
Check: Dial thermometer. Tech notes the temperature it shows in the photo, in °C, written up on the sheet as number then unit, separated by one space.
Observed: -2.5 °C
